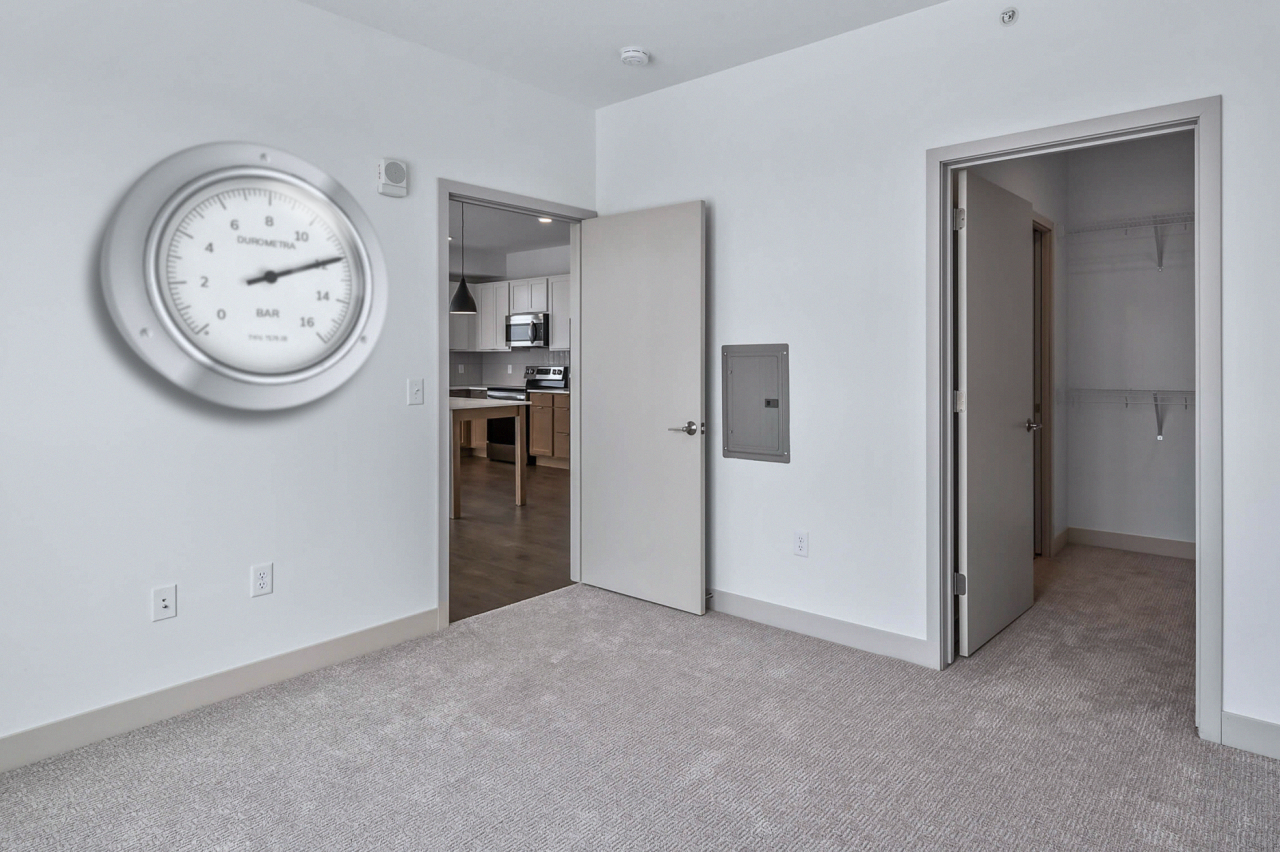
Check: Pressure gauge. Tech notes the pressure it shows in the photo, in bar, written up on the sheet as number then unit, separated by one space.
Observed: 12 bar
